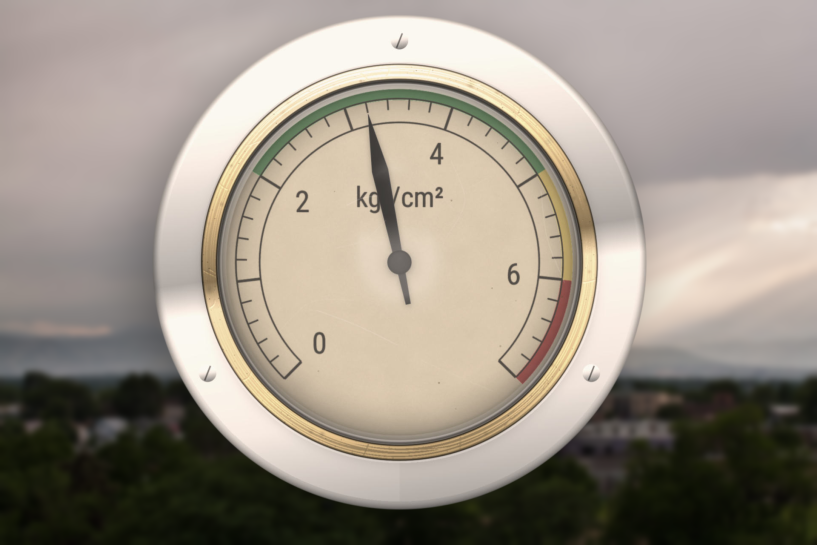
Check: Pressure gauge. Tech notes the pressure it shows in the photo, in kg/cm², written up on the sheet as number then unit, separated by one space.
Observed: 3.2 kg/cm²
